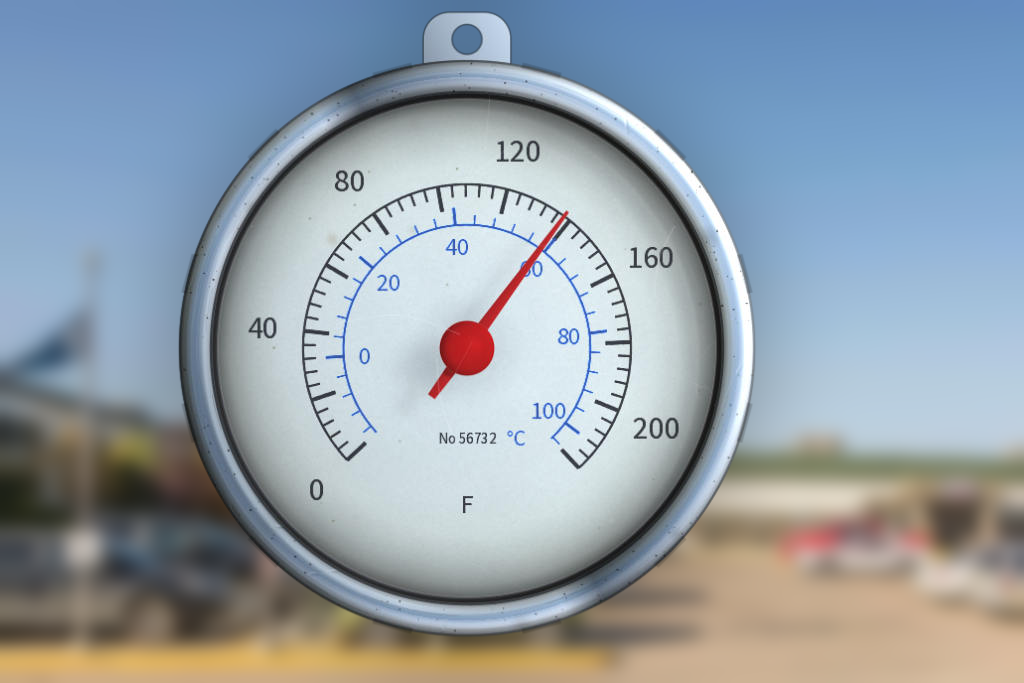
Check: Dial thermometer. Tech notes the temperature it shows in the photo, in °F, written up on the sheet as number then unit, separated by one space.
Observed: 138 °F
